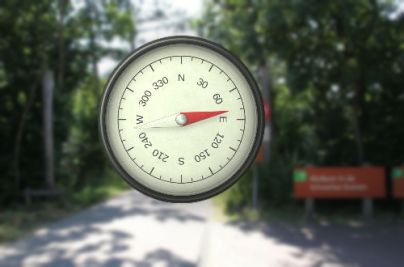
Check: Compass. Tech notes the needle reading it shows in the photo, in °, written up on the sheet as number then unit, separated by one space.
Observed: 80 °
